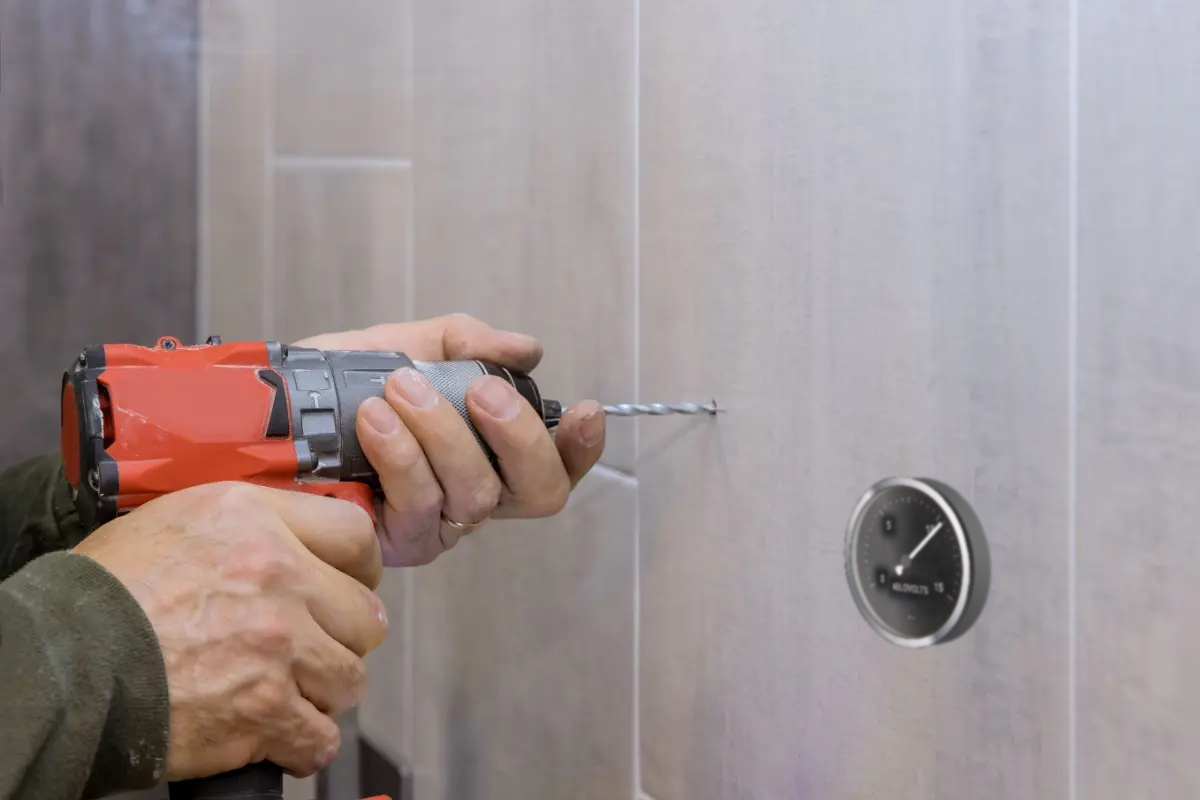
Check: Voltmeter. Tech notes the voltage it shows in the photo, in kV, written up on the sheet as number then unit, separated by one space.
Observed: 10.5 kV
